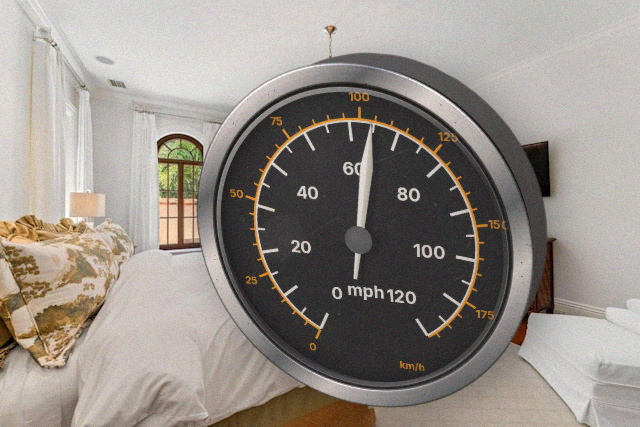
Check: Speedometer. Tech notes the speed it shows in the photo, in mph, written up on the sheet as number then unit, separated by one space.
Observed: 65 mph
